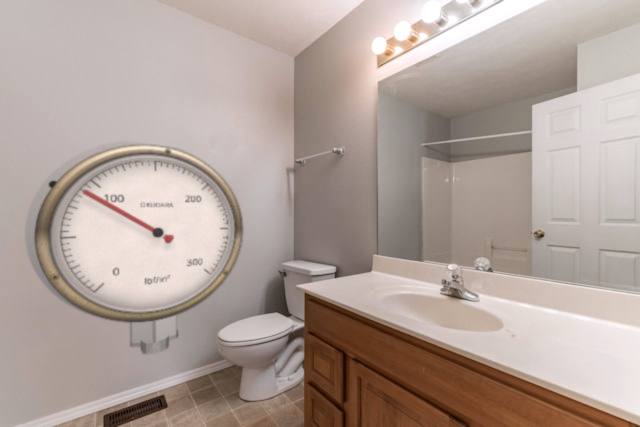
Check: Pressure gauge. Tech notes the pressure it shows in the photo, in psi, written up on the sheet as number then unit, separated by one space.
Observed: 90 psi
